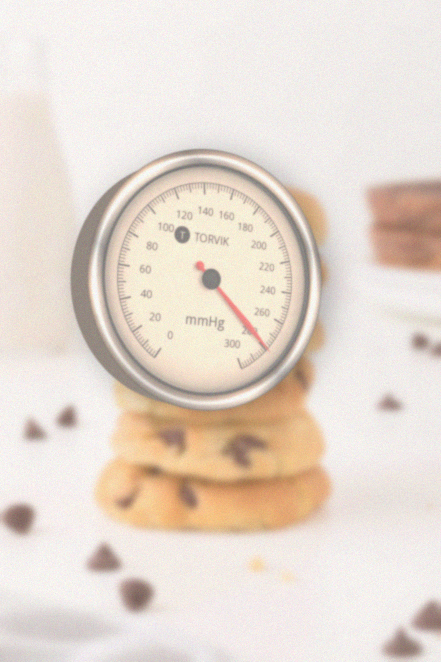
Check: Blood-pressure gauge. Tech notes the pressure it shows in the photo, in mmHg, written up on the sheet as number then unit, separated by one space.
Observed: 280 mmHg
